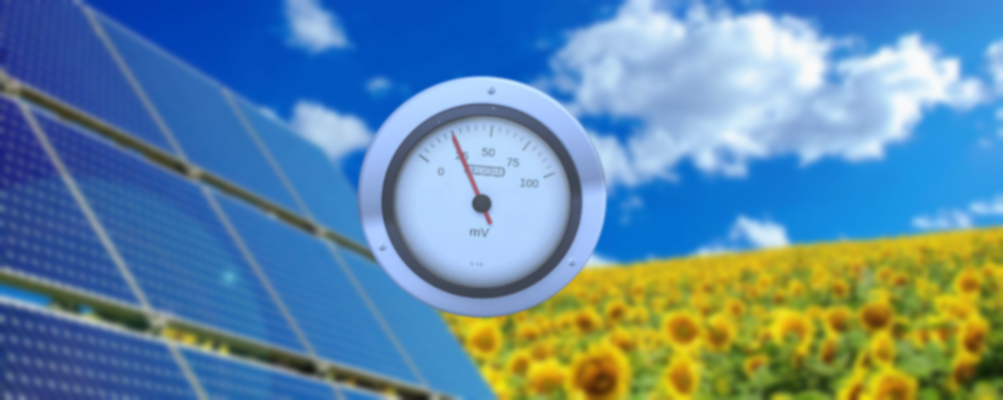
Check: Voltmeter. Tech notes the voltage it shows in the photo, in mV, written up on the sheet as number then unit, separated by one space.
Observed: 25 mV
